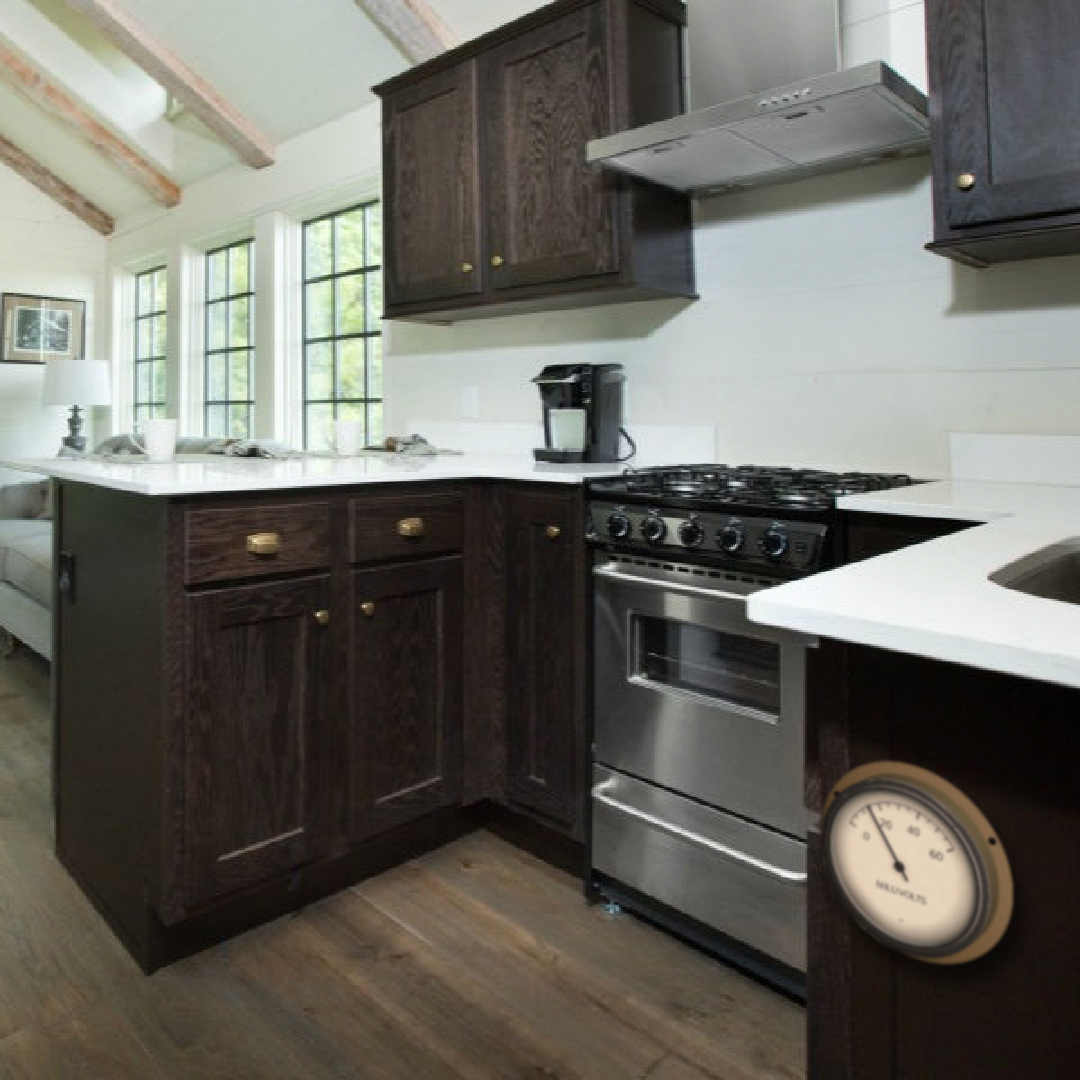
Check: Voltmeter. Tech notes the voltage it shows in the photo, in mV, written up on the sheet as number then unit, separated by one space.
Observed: 15 mV
